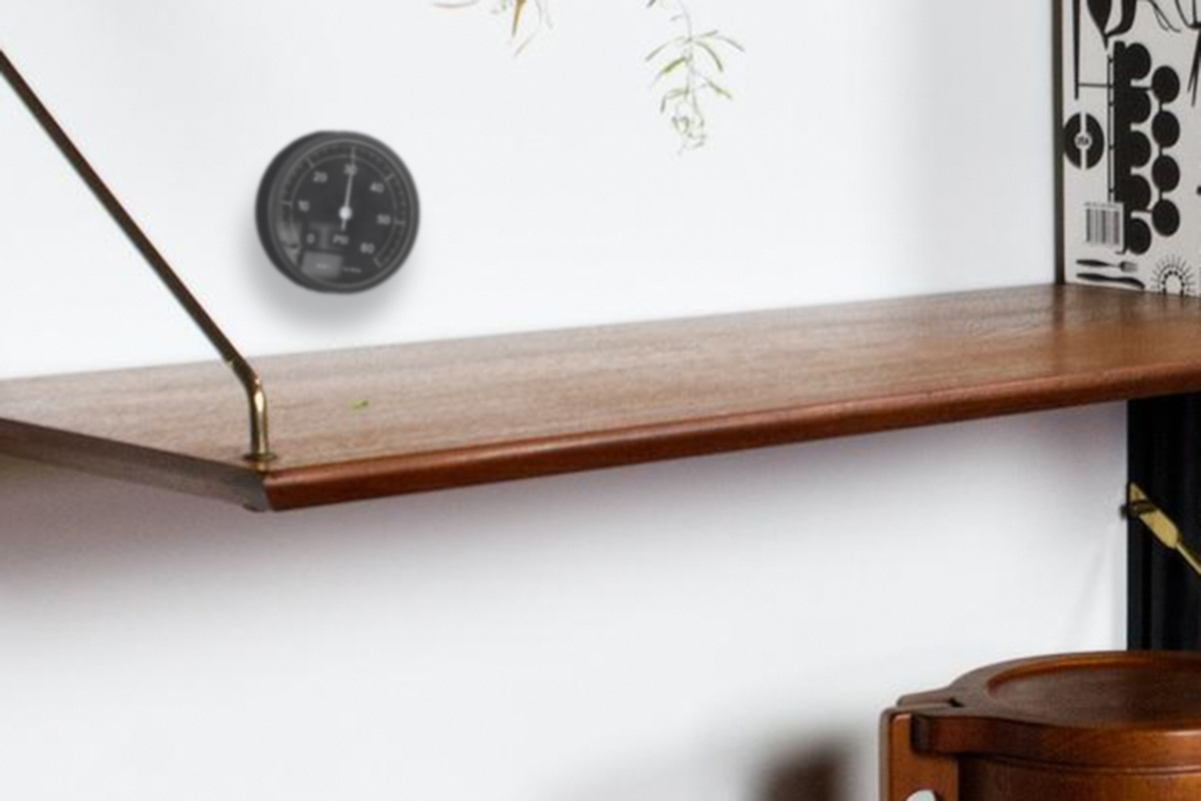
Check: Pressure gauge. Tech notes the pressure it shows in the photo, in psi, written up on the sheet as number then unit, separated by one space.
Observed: 30 psi
